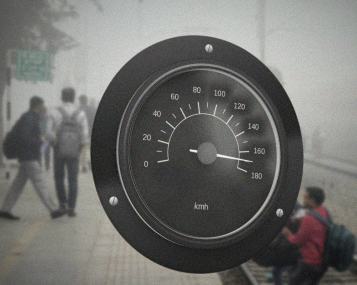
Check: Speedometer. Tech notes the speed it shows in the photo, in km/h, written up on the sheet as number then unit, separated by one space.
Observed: 170 km/h
